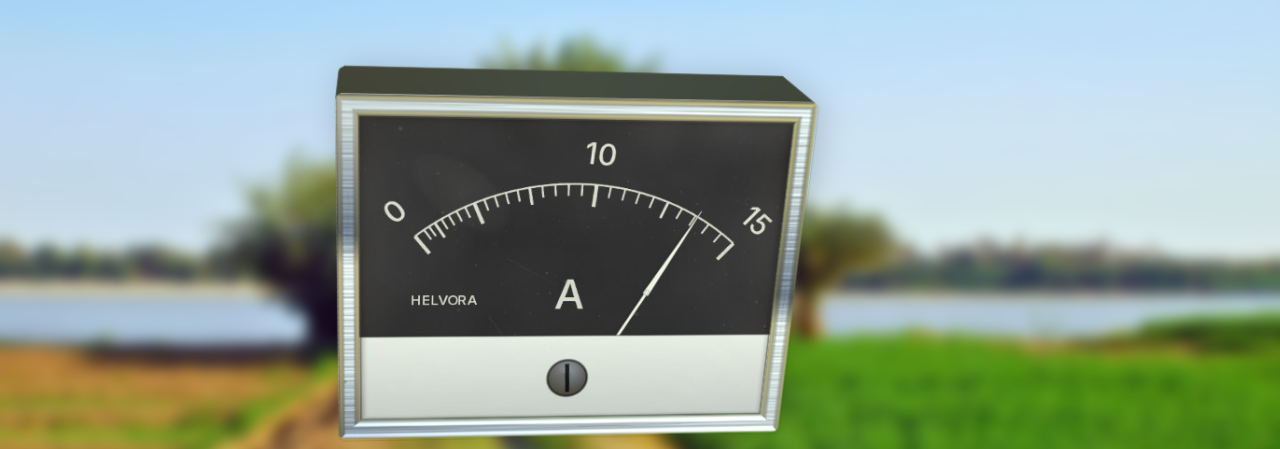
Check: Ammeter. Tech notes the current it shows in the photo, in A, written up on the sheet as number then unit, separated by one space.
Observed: 13.5 A
